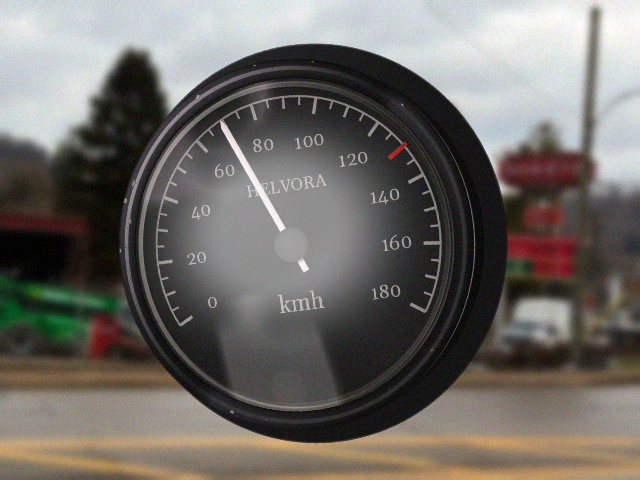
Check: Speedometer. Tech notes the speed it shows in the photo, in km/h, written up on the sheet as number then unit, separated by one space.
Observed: 70 km/h
